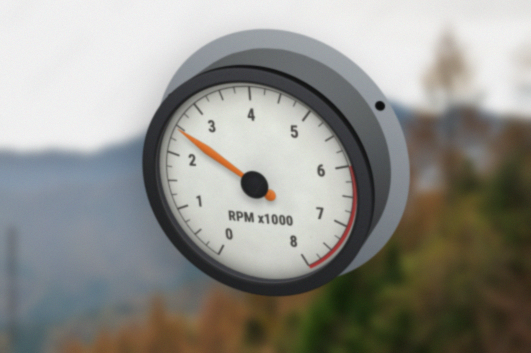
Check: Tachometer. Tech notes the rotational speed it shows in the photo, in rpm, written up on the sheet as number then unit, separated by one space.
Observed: 2500 rpm
